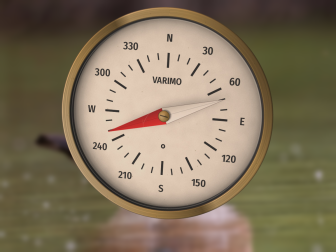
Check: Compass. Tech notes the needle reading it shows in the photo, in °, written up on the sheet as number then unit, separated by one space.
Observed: 250 °
